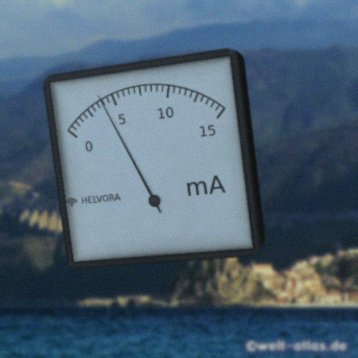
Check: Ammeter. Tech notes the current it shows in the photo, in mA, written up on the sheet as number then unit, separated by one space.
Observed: 4 mA
